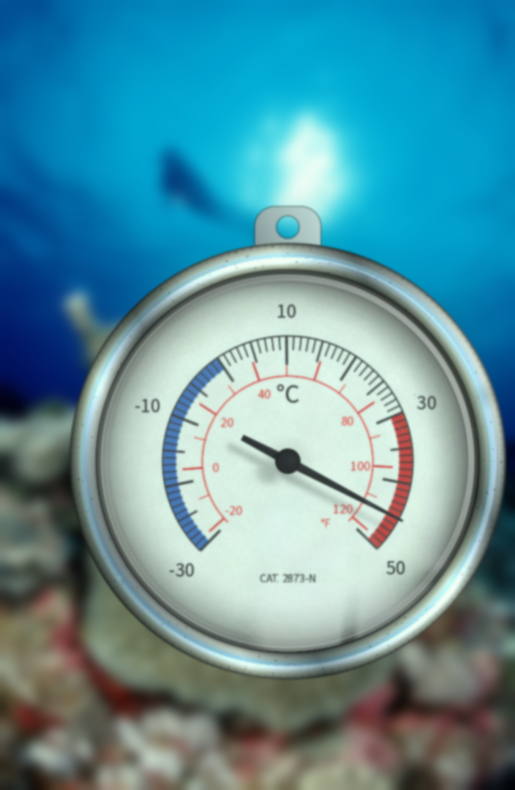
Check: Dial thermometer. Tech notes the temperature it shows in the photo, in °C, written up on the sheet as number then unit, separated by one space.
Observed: 45 °C
